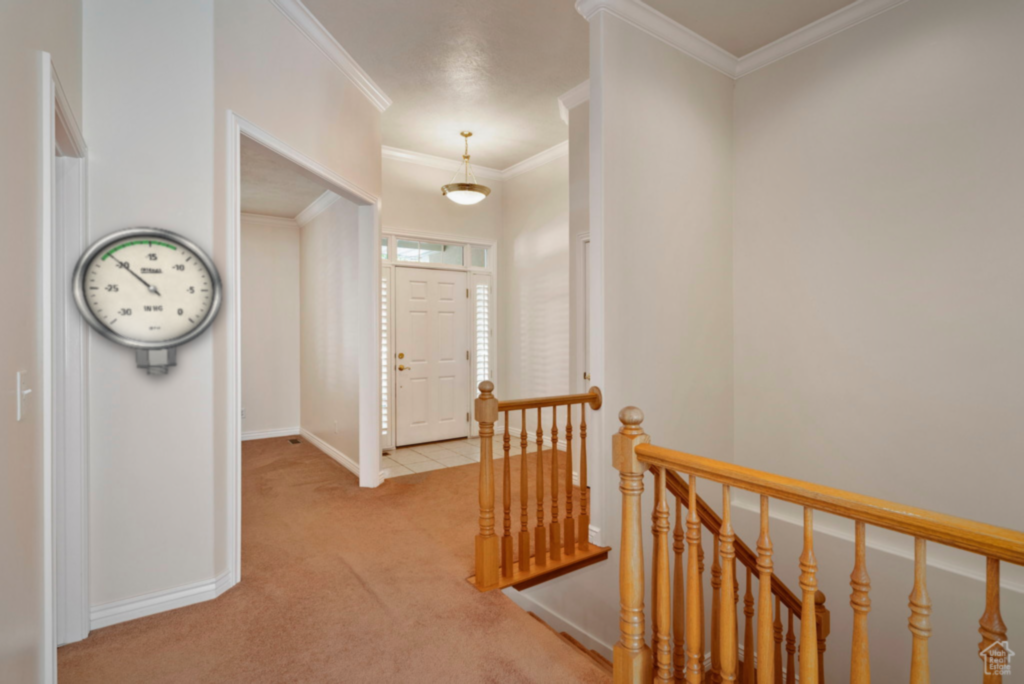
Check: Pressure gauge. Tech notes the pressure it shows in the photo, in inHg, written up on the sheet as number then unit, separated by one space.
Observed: -20 inHg
